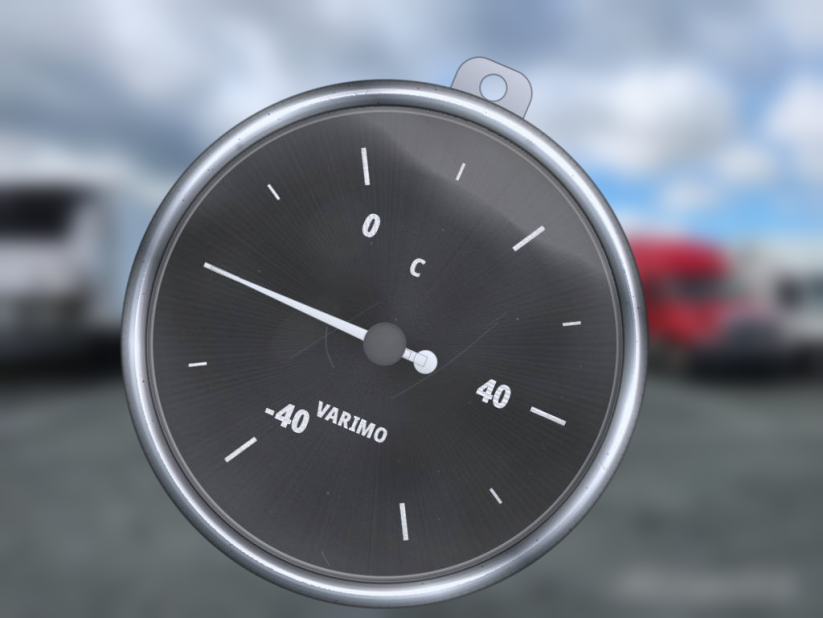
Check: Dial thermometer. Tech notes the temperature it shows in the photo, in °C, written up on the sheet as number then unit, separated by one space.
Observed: -20 °C
